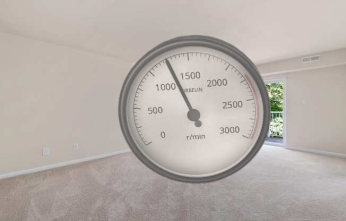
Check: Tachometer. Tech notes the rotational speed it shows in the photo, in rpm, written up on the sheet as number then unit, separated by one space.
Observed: 1250 rpm
